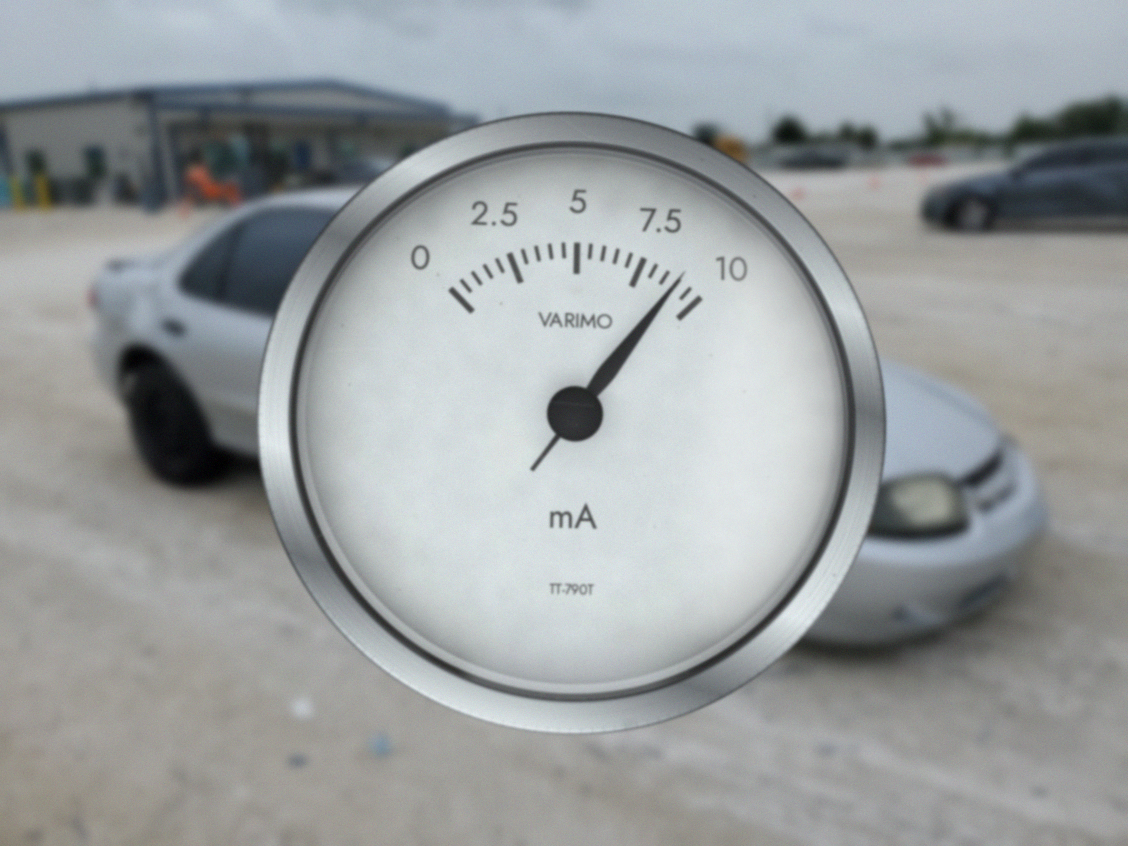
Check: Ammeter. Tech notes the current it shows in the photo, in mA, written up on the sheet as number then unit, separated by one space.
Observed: 9 mA
